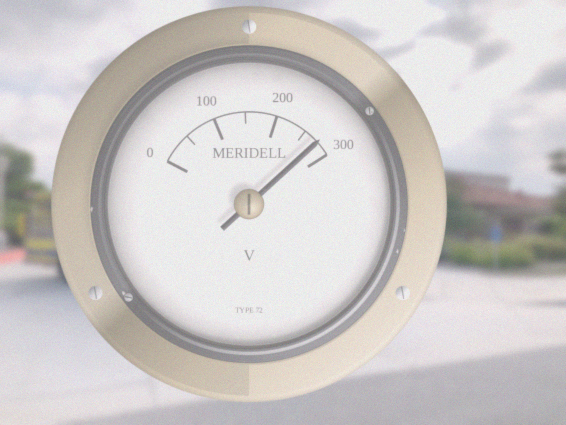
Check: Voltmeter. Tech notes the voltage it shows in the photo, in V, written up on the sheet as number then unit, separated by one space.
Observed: 275 V
